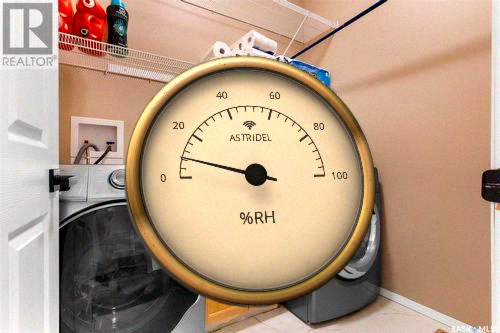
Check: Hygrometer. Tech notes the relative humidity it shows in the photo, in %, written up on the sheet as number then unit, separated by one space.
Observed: 8 %
